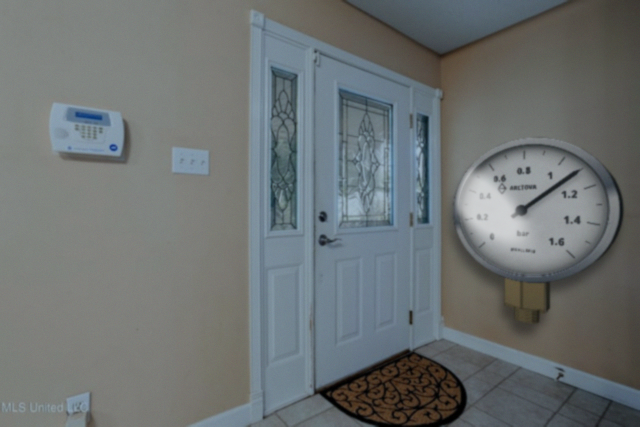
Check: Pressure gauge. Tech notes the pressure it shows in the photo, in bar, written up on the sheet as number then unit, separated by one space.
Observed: 1.1 bar
